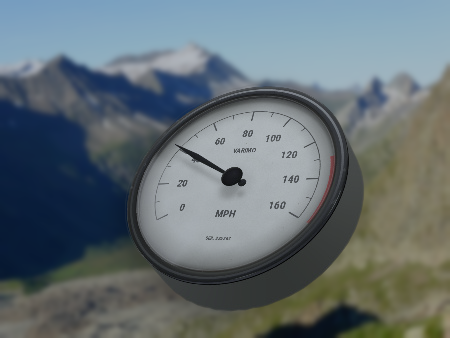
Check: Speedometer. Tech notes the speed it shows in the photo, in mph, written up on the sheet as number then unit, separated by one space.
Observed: 40 mph
